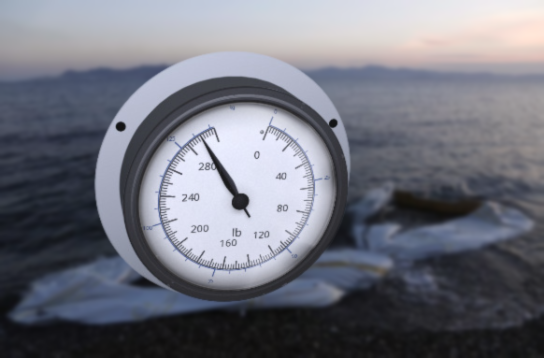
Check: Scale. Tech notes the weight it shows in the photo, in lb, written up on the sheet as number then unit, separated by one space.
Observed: 290 lb
